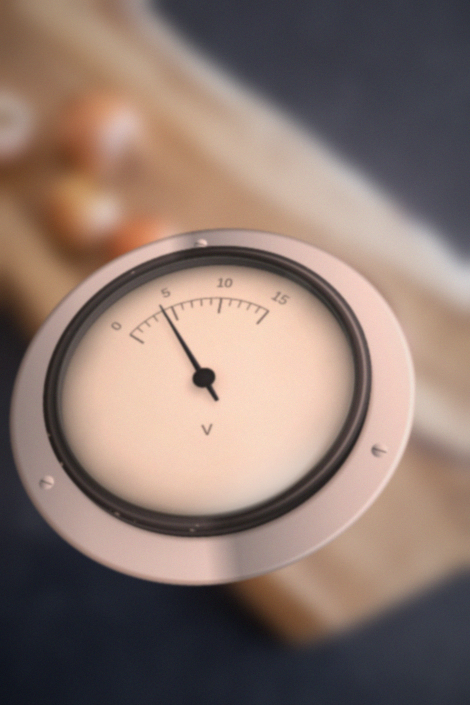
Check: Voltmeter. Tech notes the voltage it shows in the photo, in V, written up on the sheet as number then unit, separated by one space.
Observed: 4 V
